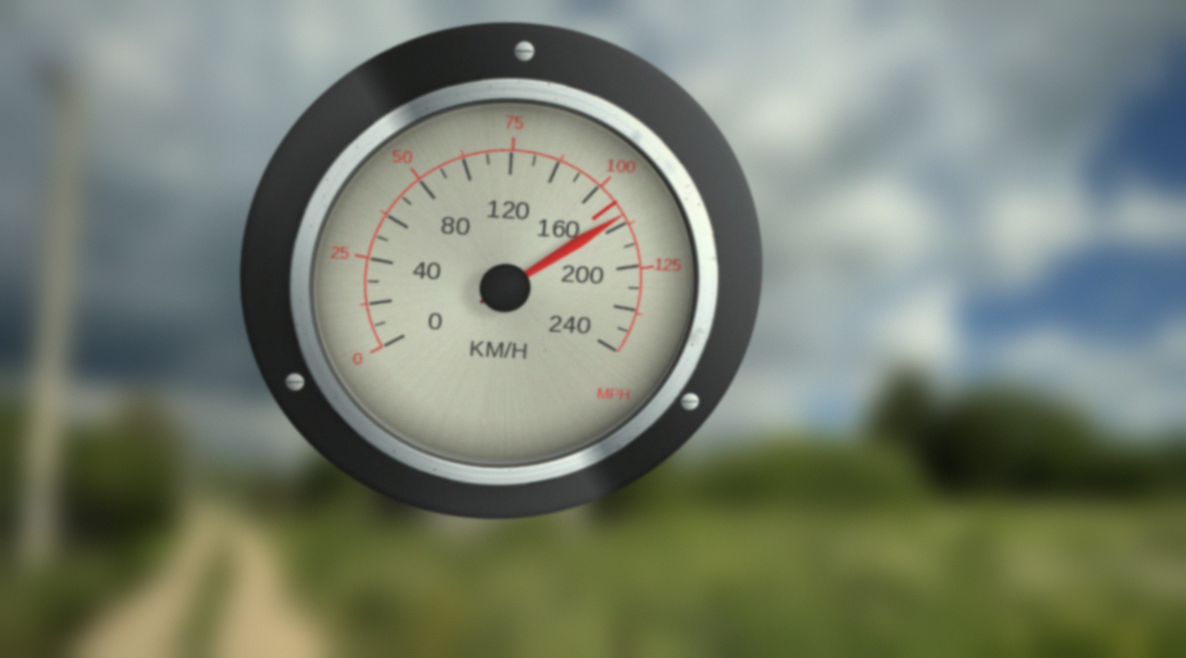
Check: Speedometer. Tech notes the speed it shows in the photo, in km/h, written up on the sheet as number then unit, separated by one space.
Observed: 175 km/h
